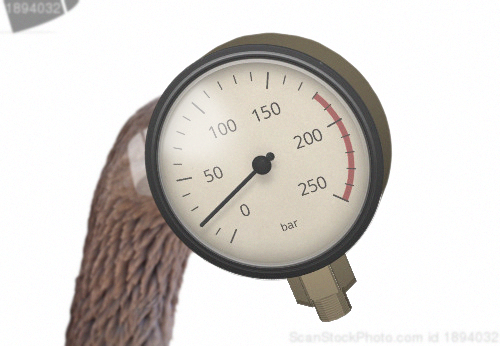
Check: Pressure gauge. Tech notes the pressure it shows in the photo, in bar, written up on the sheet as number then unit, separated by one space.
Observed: 20 bar
